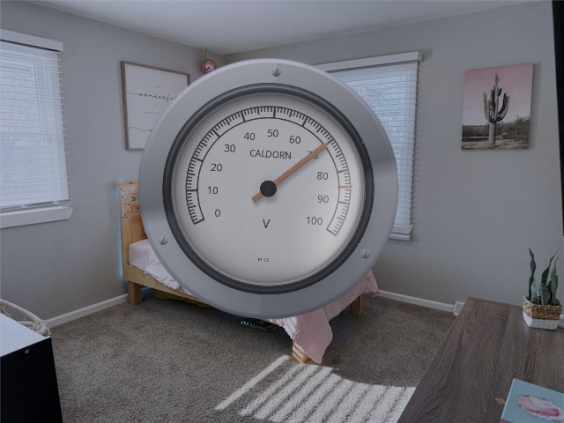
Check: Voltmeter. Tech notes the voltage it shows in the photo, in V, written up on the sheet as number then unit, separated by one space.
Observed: 70 V
